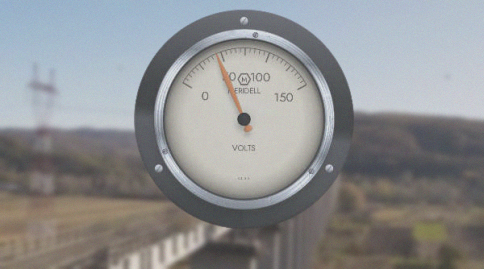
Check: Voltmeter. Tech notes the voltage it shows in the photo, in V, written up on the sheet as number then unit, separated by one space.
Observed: 45 V
